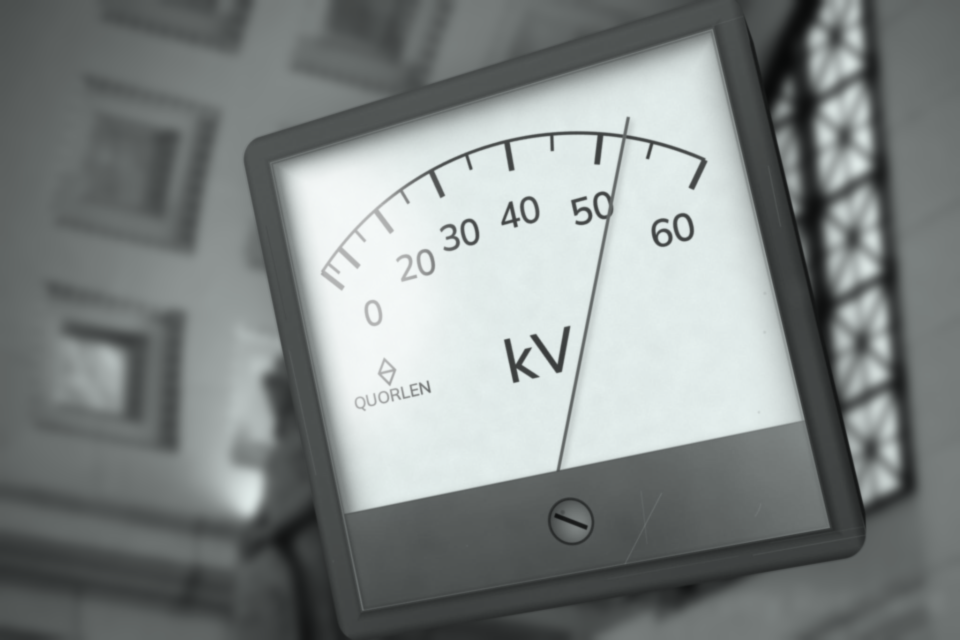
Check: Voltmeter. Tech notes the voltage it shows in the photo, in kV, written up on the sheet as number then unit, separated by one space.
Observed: 52.5 kV
